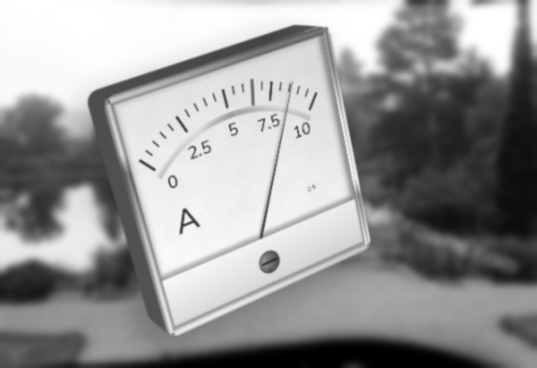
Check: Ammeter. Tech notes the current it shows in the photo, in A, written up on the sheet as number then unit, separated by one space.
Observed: 8.5 A
